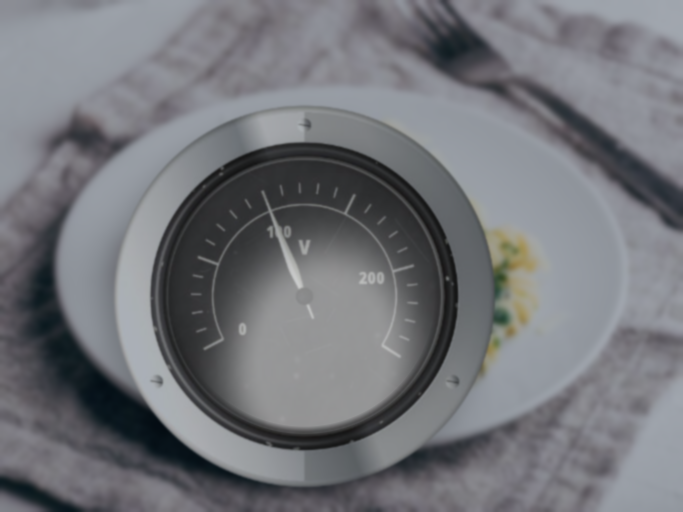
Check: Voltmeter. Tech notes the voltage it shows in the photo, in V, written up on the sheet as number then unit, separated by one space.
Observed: 100 V
